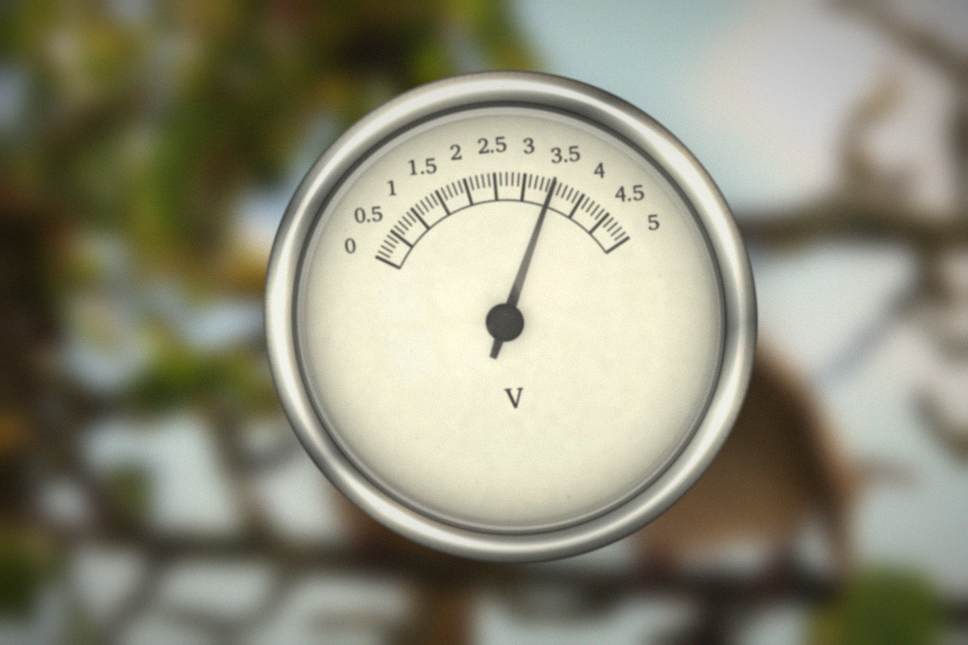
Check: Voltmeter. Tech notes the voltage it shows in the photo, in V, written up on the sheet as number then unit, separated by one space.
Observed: 3.5 V
